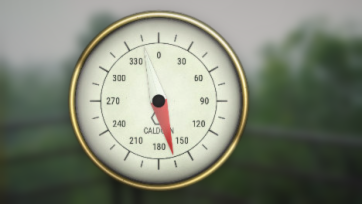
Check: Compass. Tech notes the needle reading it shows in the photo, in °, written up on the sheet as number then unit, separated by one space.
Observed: 165 °
